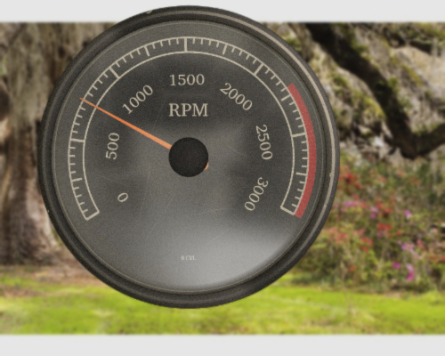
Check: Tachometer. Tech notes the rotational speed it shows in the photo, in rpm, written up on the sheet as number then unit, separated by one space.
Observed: 750 rpm
